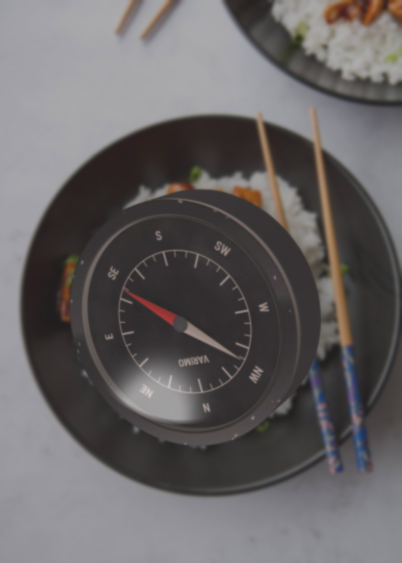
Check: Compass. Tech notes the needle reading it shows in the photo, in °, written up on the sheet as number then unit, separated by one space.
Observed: 130 °
